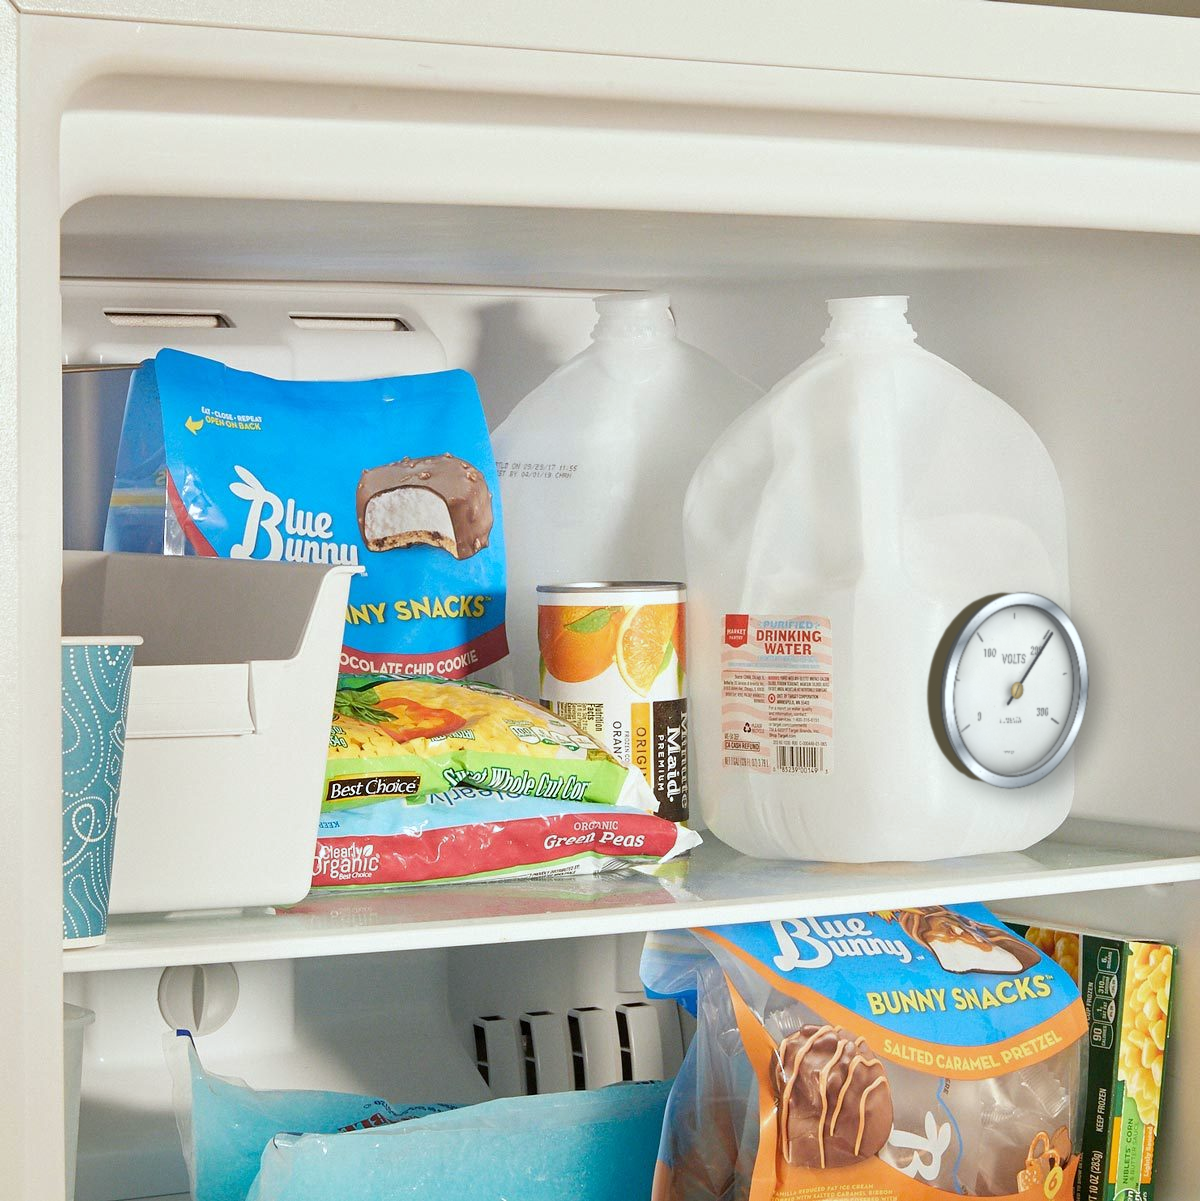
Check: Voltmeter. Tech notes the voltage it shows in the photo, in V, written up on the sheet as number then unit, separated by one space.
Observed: 200 V
